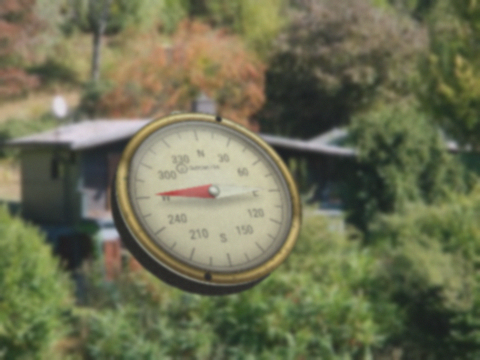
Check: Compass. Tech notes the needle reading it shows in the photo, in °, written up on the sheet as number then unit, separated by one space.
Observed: 270 °
